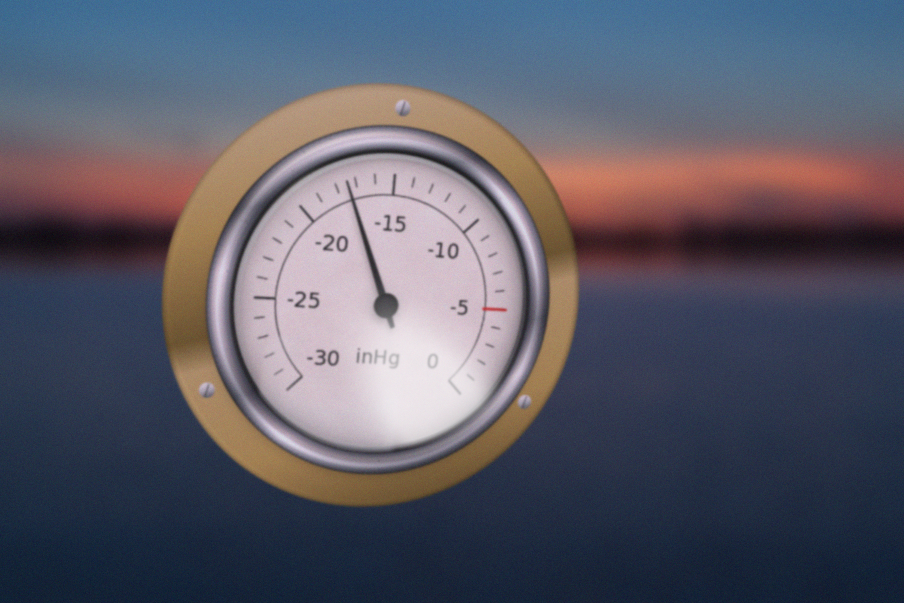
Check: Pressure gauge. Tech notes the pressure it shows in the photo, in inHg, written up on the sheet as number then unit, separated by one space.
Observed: -17.5 inHg
